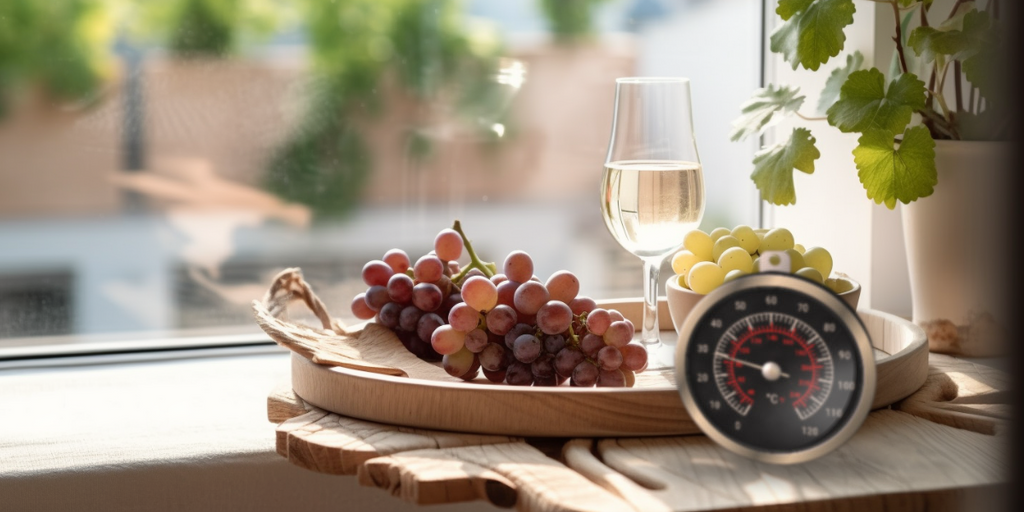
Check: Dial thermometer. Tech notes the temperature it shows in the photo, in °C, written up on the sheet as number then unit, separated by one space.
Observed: 30 °C
